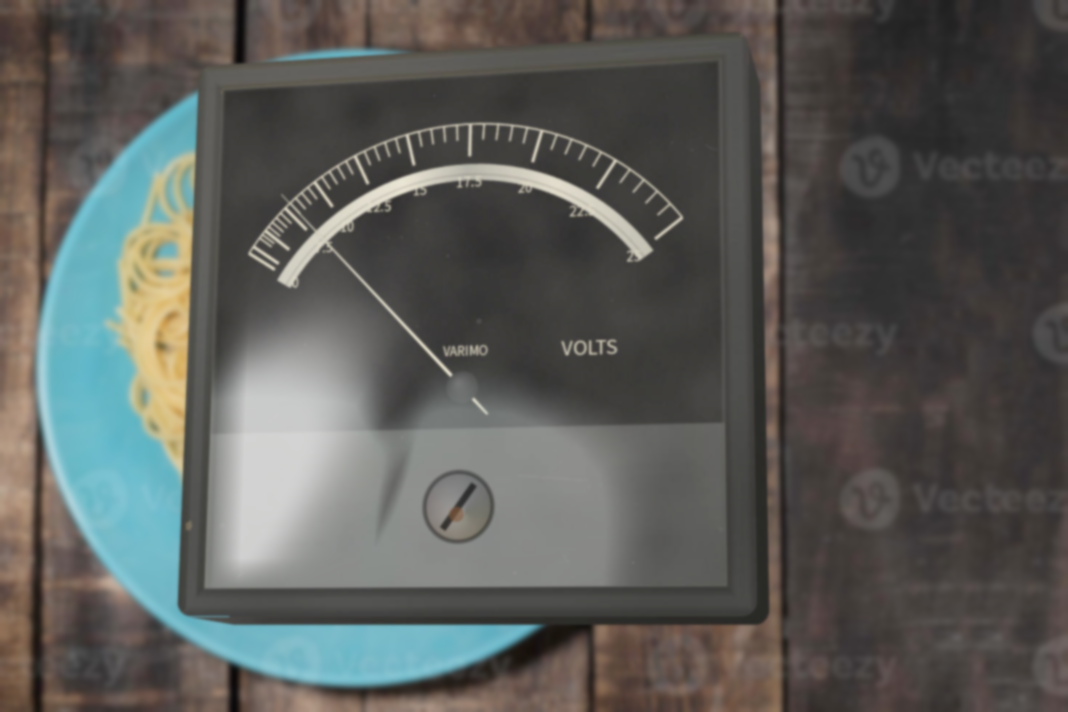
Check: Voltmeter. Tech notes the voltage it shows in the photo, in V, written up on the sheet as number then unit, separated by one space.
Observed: 8 V
